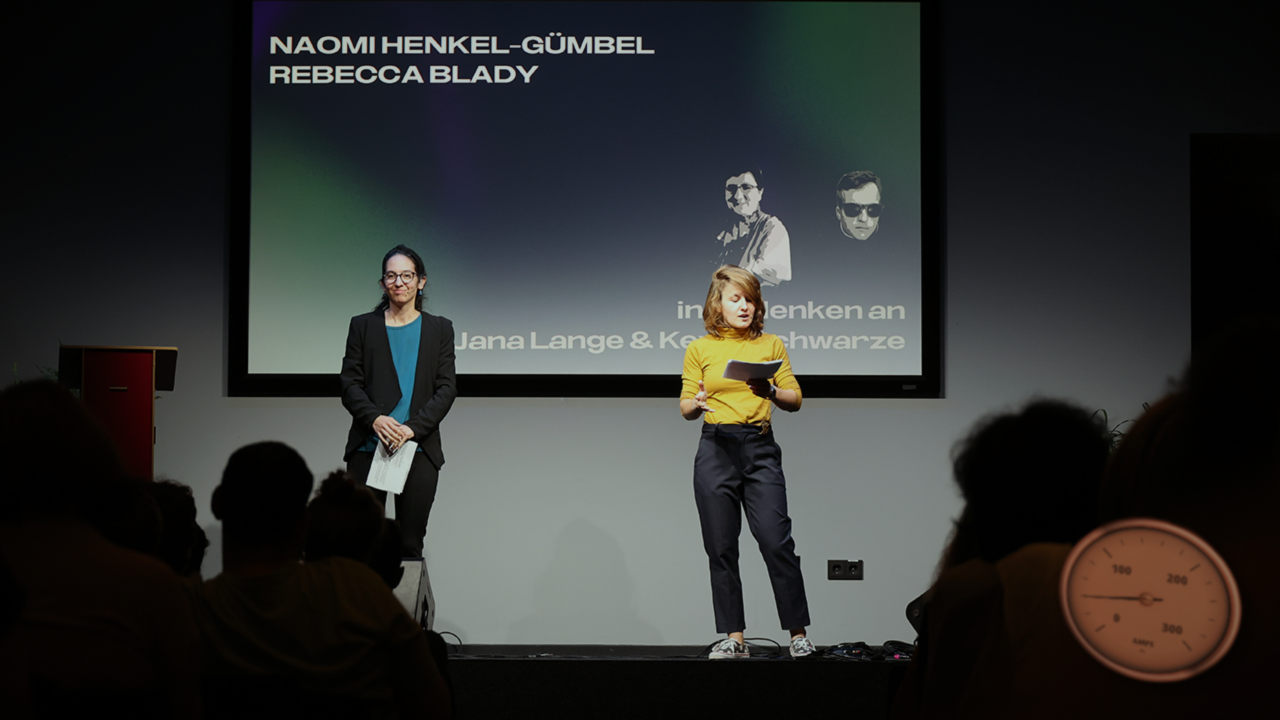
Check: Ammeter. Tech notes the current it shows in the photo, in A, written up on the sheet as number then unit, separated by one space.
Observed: 40 A
